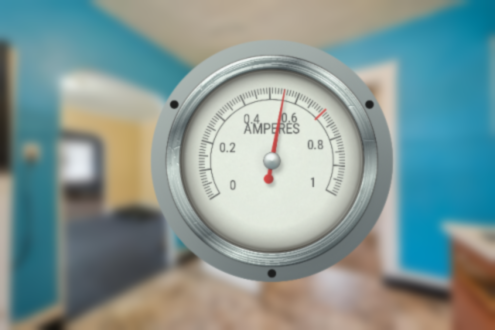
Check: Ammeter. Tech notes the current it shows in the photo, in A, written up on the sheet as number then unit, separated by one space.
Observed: 0.55 A
